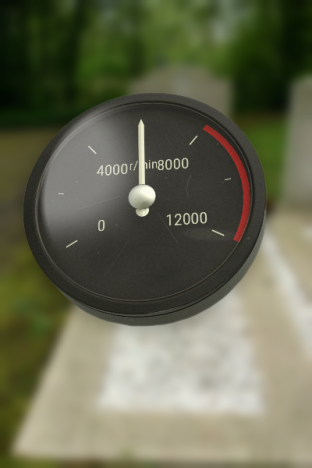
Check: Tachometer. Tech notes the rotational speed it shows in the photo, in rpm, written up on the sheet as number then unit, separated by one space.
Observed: 6000 rpm
